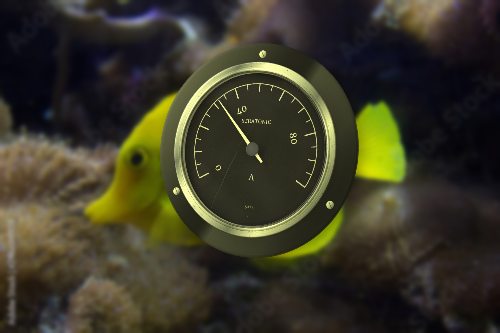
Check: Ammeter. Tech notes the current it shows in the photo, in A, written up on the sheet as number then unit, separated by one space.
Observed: 32.5 A
